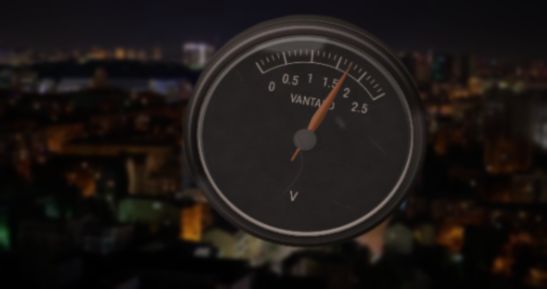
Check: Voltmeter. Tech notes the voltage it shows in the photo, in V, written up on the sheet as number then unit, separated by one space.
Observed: 1.7 V
